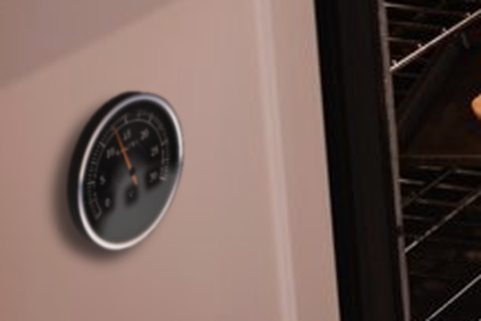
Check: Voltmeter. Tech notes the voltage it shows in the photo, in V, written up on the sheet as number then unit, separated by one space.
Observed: 12.5 V
